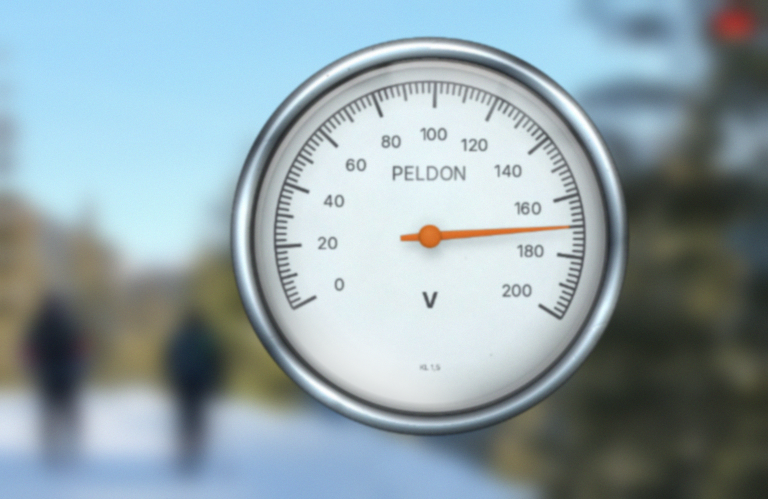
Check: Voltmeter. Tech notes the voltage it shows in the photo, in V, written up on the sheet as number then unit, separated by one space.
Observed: 170 V
